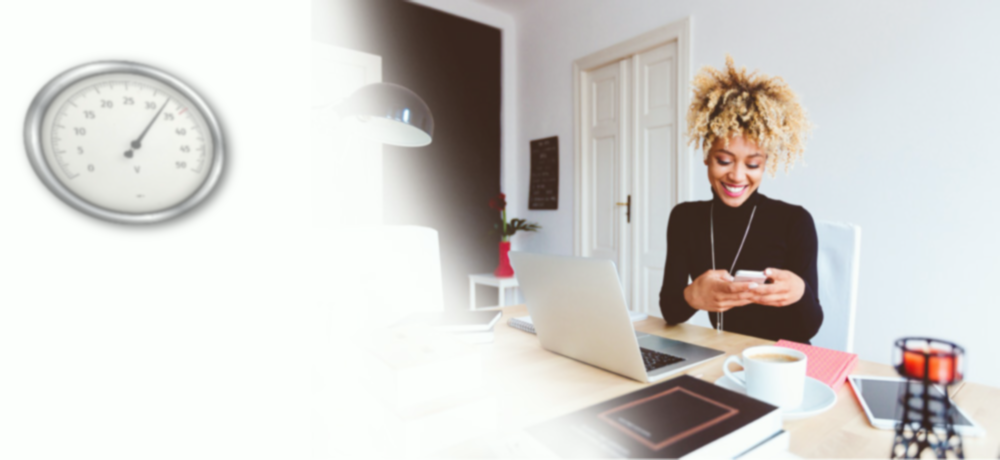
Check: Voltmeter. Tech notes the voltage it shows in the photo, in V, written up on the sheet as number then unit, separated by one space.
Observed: 32.5 V
